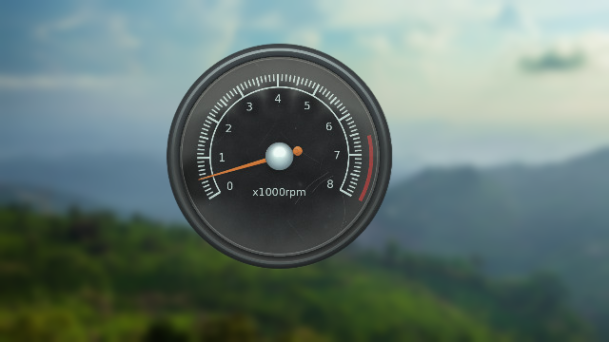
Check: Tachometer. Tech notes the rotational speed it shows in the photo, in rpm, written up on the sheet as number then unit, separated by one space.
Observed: 500 rpm
